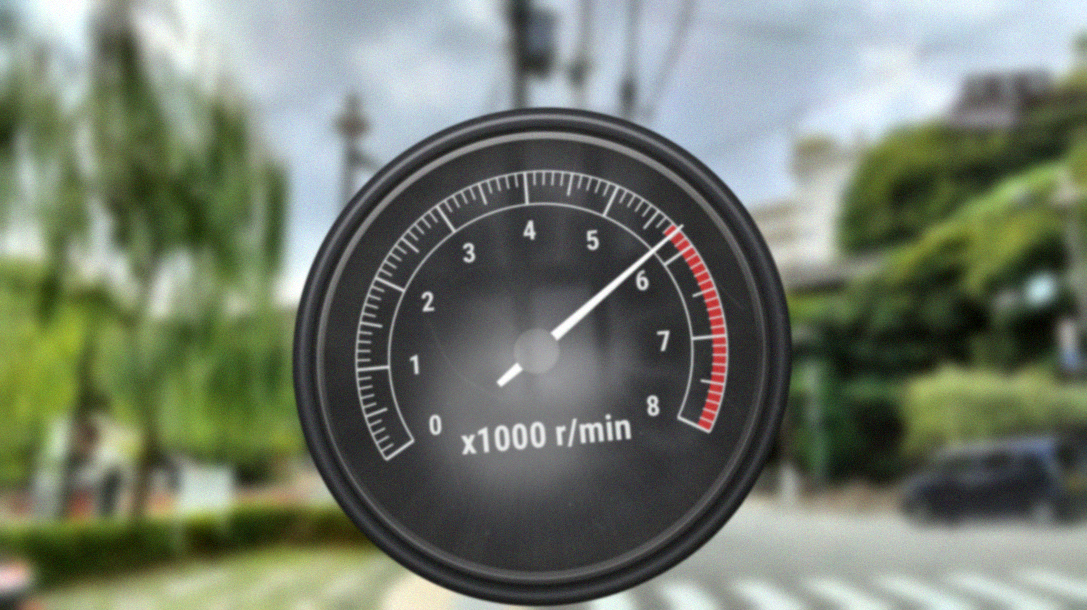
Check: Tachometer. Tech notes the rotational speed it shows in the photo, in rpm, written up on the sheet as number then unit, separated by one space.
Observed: 5800 rpm
